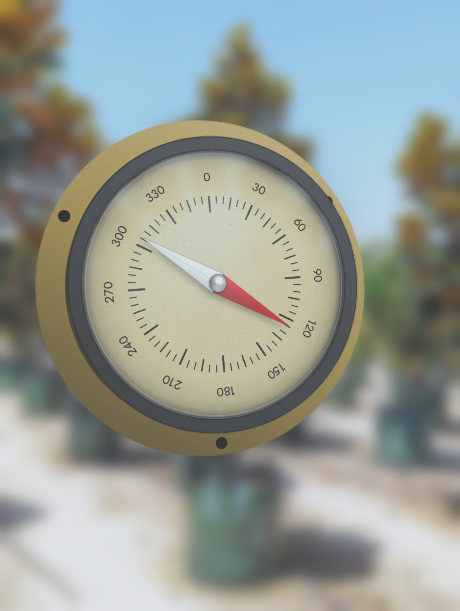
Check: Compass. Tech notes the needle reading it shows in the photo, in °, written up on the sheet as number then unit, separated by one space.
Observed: 125 °
